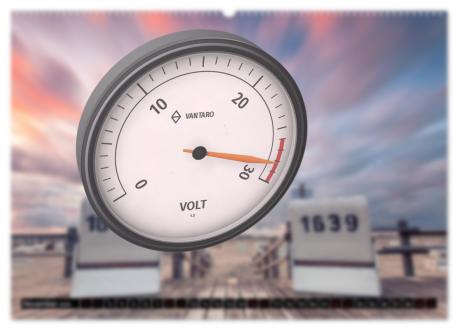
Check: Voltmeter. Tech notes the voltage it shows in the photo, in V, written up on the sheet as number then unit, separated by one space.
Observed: 28 V
